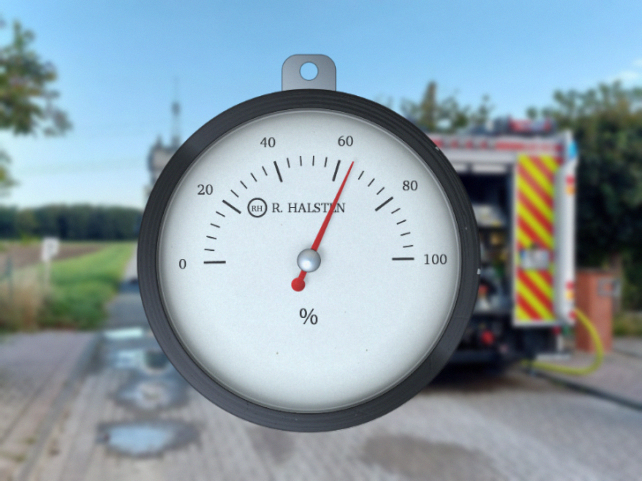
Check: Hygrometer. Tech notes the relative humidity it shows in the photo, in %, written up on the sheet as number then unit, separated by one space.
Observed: 64 %
